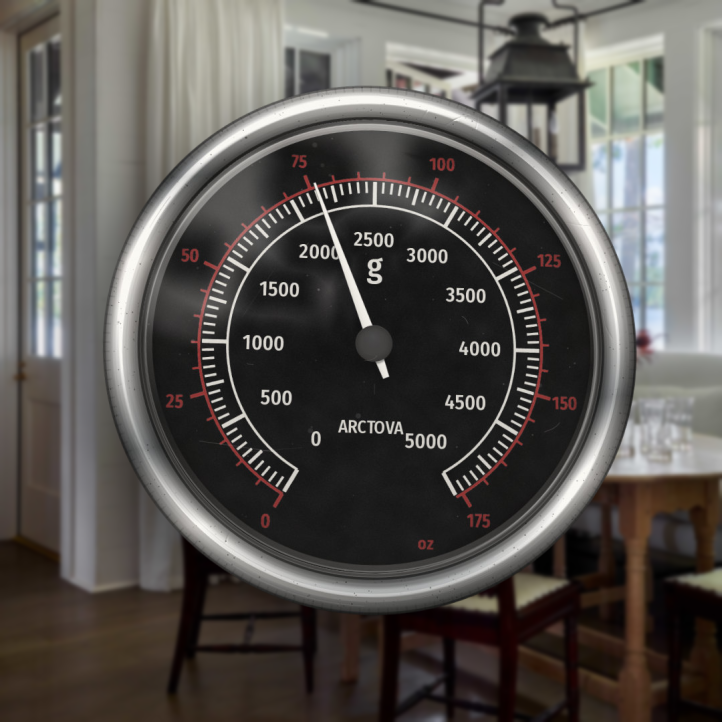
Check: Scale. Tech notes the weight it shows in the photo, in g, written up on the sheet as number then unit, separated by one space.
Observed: 2150 g
